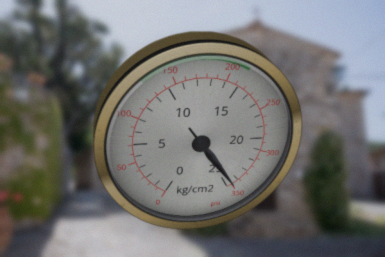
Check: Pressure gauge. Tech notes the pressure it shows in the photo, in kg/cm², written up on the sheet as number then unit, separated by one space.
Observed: 24.5 kg/cm²
